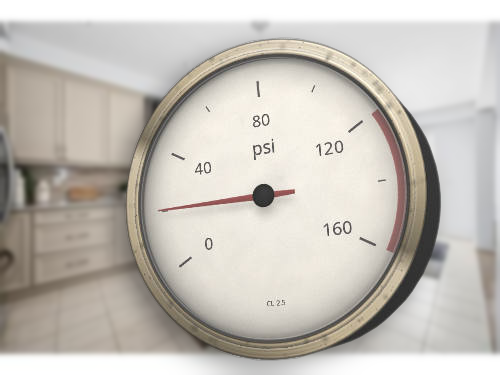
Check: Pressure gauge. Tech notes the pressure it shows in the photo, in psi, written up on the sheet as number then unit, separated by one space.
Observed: 20 psi
